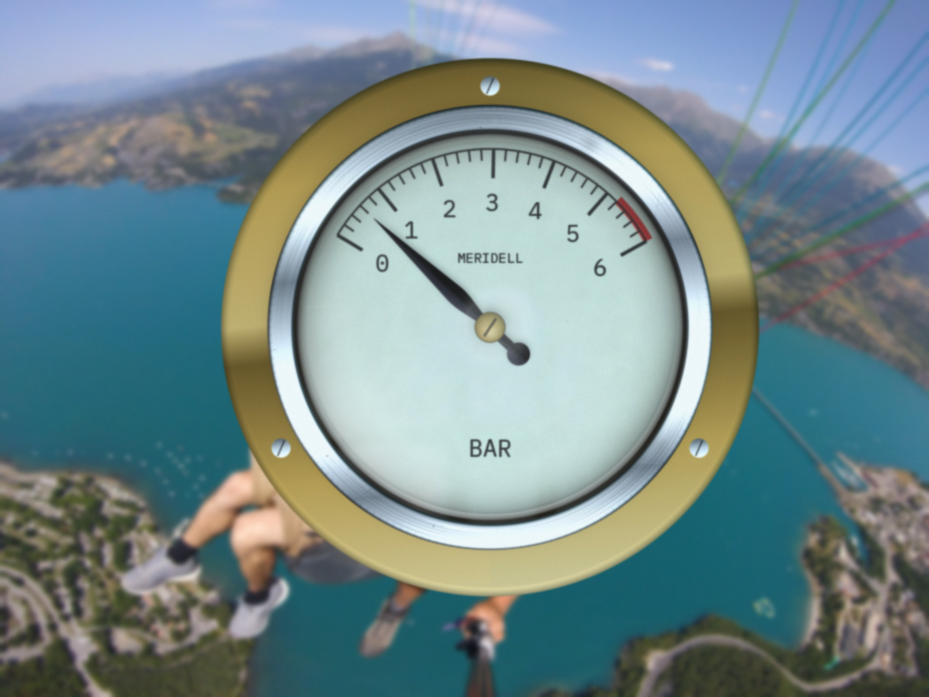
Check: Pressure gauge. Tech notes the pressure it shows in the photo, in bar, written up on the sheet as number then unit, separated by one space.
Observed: 0.6 bar
